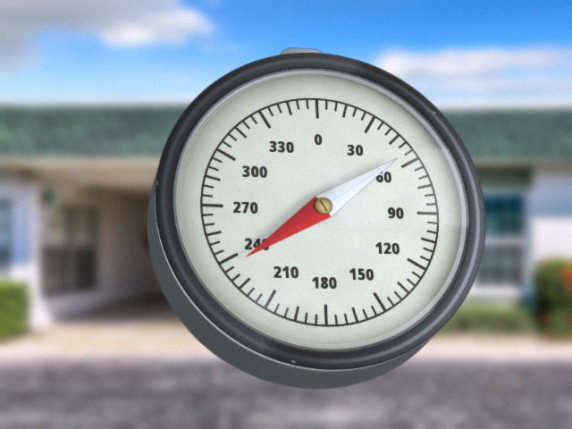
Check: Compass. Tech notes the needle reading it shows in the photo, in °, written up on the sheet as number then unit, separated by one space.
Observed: 235 °
